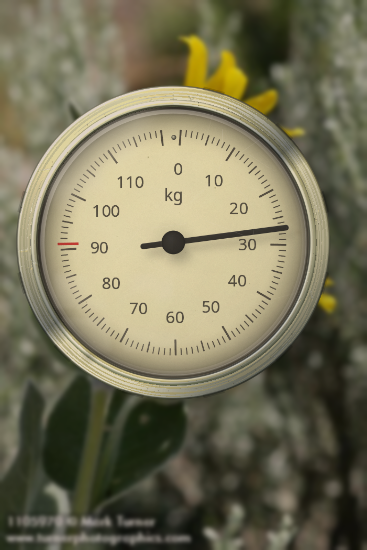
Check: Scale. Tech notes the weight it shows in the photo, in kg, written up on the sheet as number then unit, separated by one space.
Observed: 27 kg
